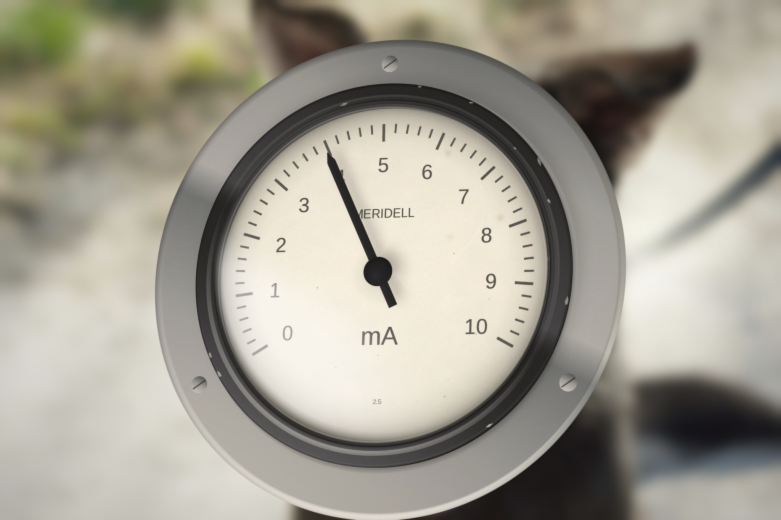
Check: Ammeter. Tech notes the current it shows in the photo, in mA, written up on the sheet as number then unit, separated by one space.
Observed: 4 mA
